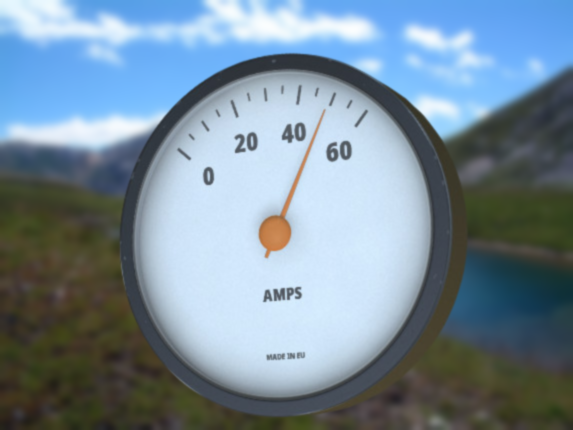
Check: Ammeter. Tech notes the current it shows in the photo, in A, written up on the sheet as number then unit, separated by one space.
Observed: 50 A
